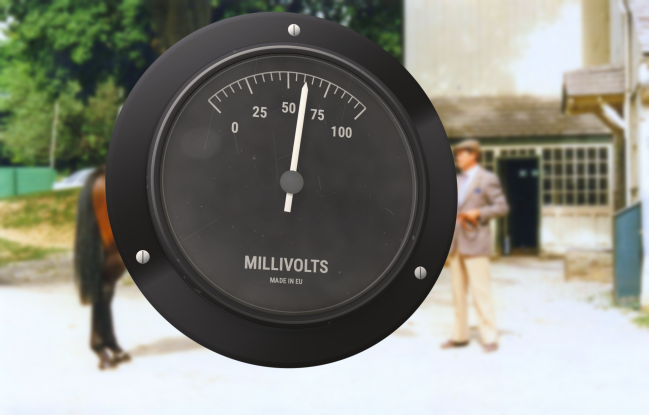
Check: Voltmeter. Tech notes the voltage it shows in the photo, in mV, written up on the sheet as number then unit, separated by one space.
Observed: 60 mV
